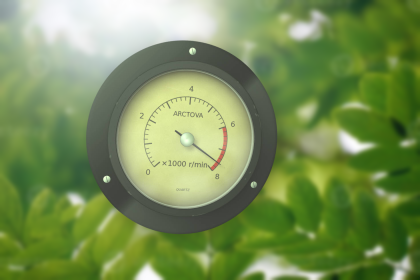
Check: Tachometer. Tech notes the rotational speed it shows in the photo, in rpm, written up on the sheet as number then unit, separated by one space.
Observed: 7600 rpm
